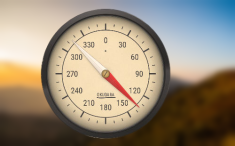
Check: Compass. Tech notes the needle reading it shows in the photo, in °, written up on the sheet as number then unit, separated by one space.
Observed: 135 °
